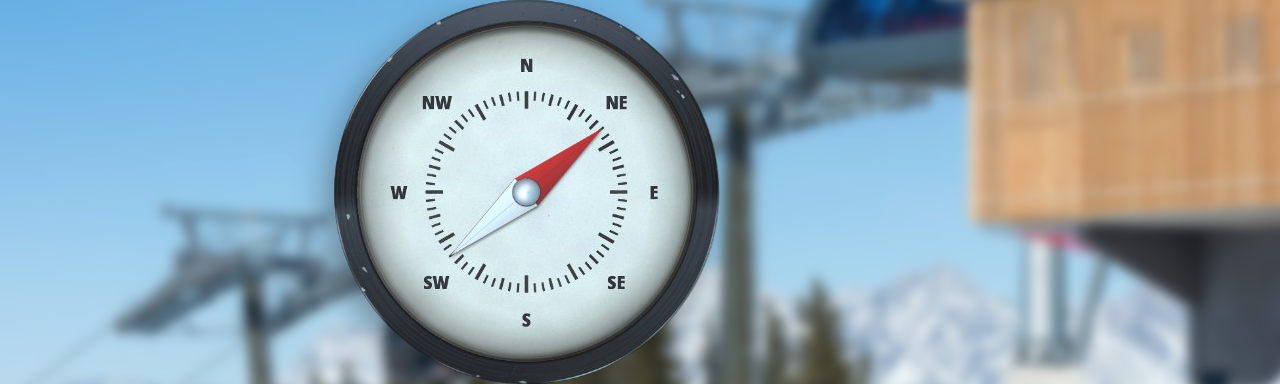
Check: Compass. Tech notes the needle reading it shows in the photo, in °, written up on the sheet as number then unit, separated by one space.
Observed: 50 °
